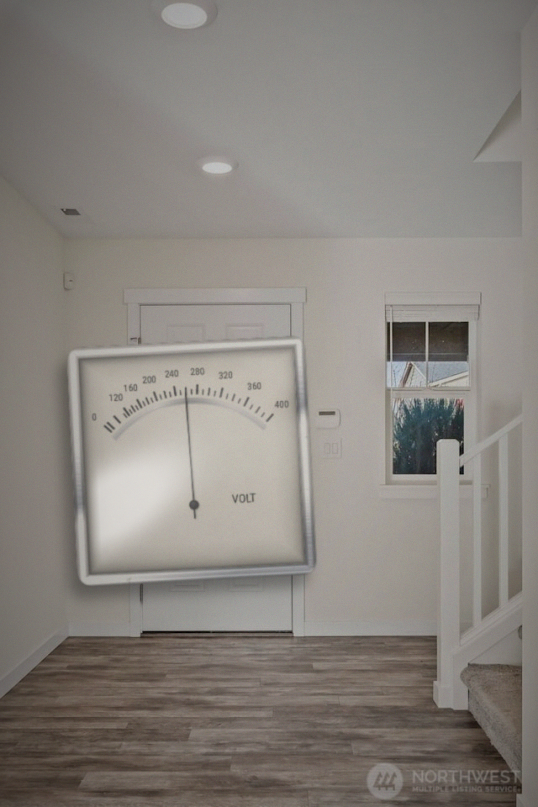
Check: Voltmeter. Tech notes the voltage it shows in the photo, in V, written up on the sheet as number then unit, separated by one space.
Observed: 260 V
